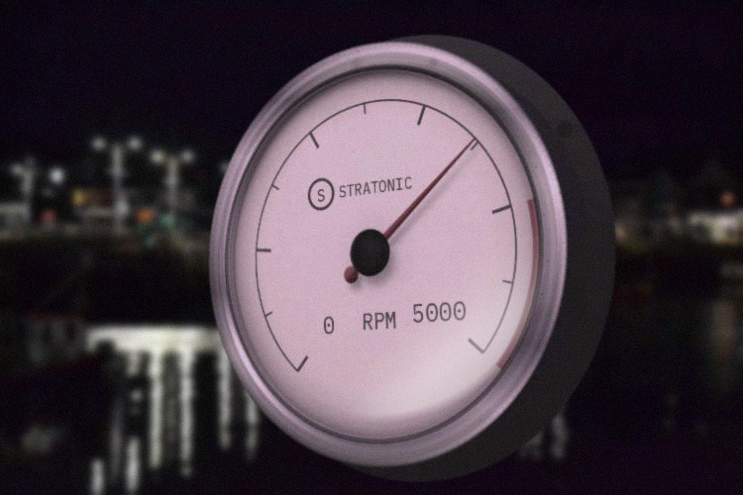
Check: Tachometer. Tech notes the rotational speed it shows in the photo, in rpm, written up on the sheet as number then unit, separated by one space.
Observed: 3500 rpm
